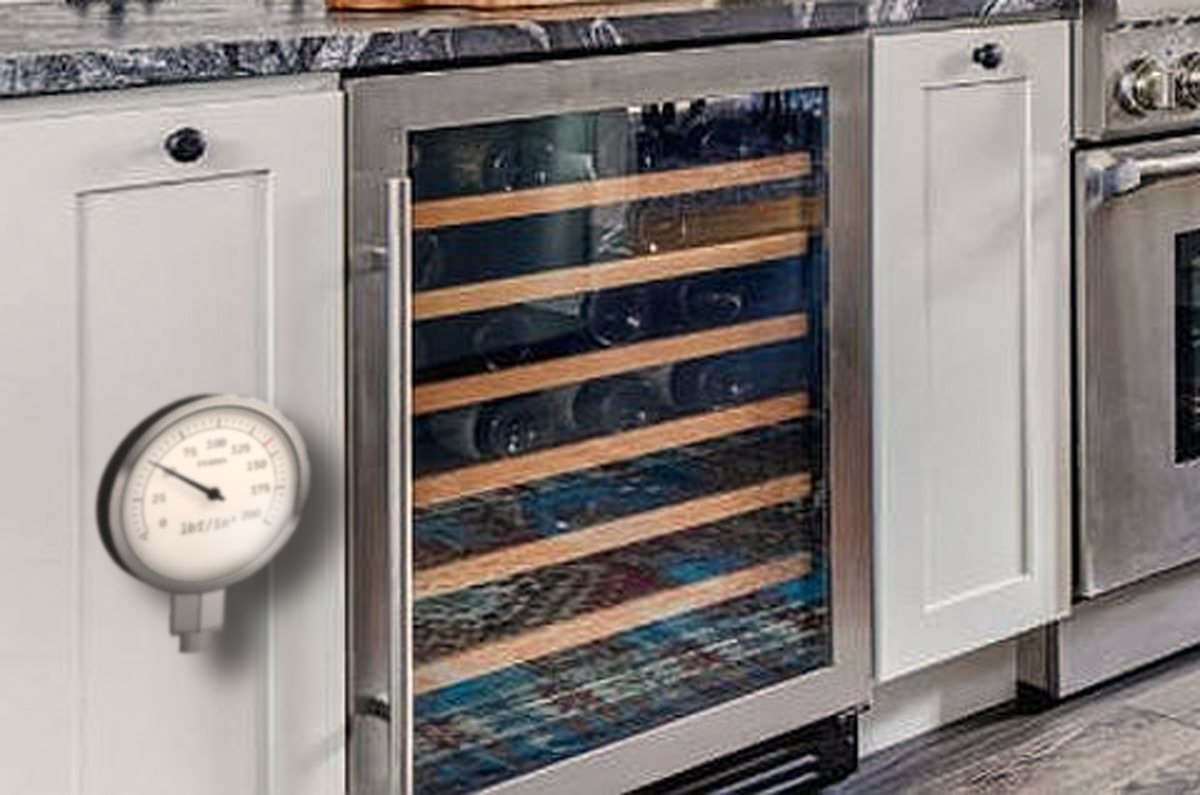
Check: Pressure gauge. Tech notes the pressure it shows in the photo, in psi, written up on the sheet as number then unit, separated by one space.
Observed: 50 psi
